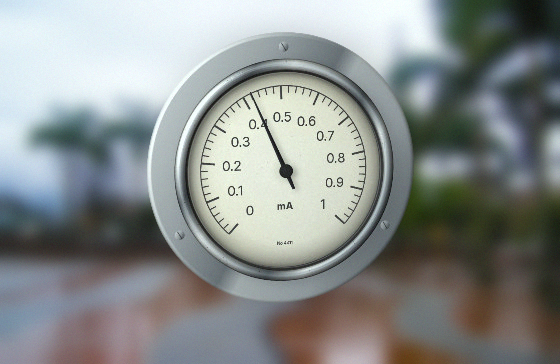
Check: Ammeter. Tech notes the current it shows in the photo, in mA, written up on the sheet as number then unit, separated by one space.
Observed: 0.42 mA
